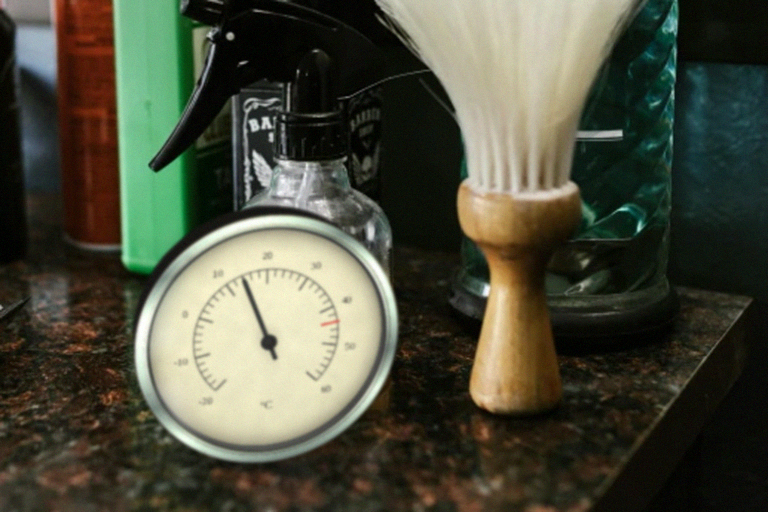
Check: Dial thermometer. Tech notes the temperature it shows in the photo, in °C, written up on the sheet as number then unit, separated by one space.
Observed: 14 °C
